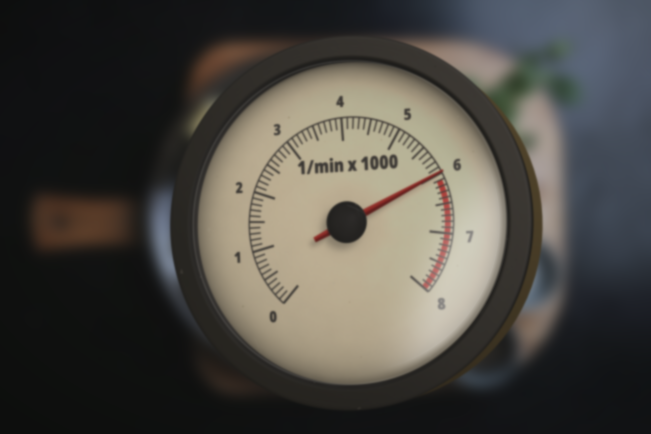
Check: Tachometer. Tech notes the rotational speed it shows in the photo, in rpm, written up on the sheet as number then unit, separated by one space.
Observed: 6000 rpm
